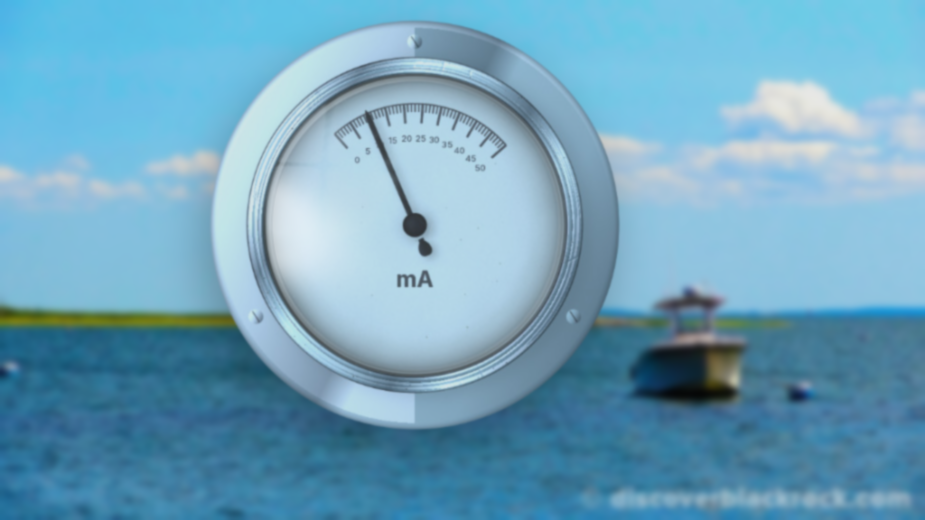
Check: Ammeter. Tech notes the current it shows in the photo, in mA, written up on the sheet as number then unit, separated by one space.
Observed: 10 mA
